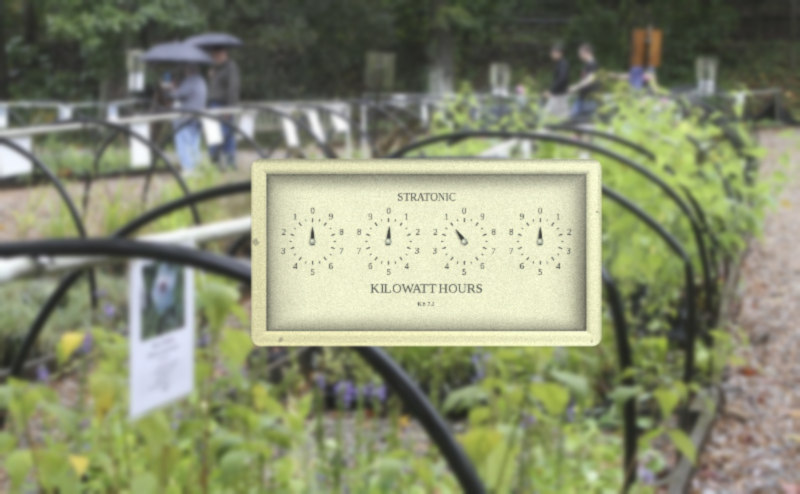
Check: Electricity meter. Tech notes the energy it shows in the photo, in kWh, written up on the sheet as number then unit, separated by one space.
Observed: 10 kWh
